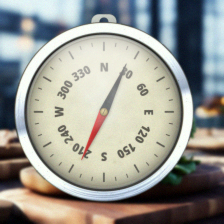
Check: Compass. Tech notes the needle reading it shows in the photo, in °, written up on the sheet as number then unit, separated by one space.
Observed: 205 °
